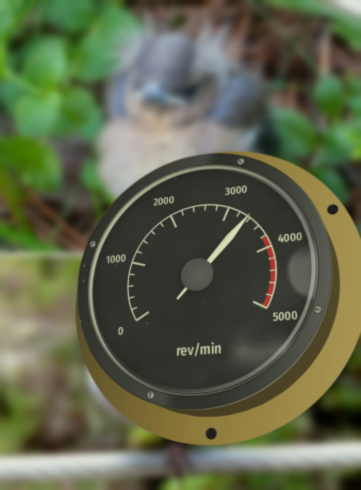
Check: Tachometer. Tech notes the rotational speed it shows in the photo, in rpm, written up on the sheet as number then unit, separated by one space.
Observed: 3400 rpm
